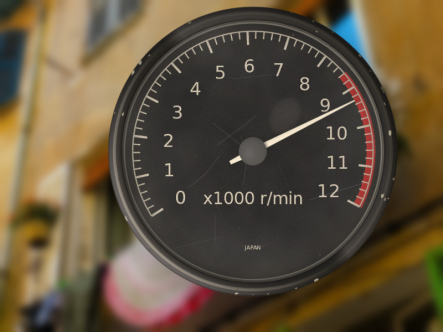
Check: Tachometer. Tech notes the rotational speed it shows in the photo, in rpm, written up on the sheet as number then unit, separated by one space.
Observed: 9300 rpm
